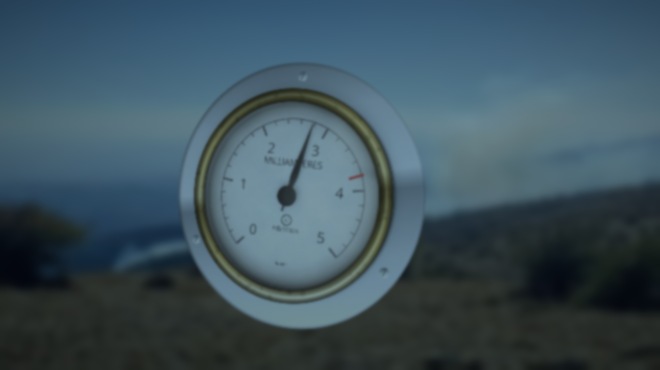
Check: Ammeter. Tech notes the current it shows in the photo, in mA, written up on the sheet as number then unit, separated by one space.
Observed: 2.8 mA
